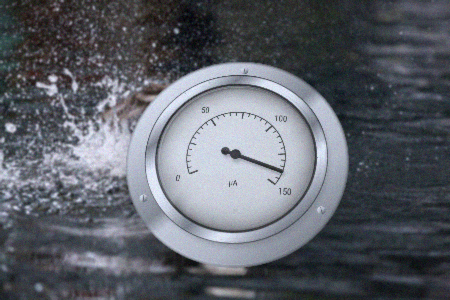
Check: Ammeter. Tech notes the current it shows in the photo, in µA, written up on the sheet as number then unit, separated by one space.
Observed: 140 µA
